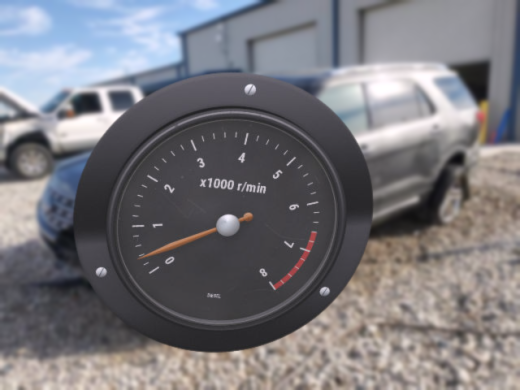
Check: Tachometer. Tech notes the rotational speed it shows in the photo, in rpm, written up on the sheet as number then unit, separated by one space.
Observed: 400 rpm
